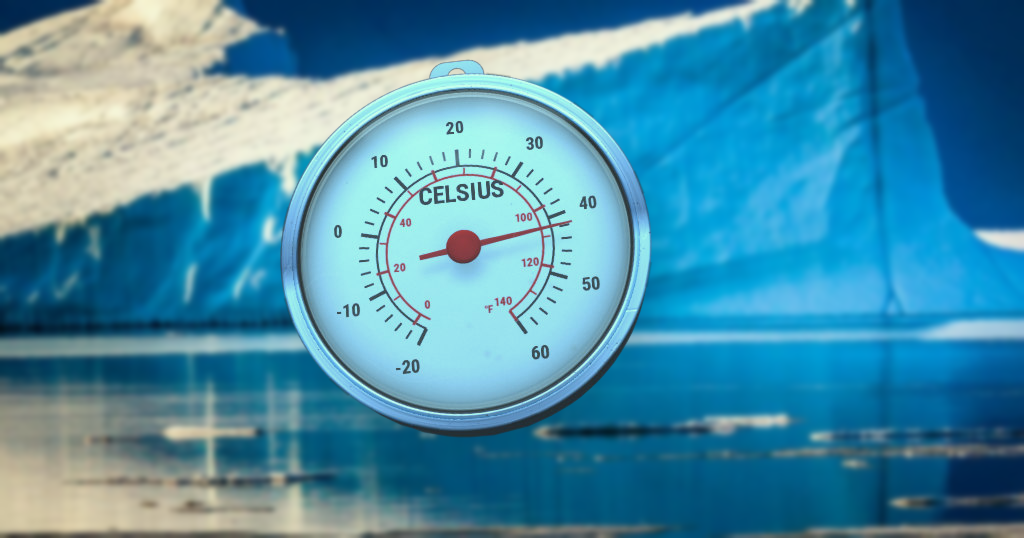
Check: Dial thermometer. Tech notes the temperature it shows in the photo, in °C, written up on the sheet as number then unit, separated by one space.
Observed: 42 °C
